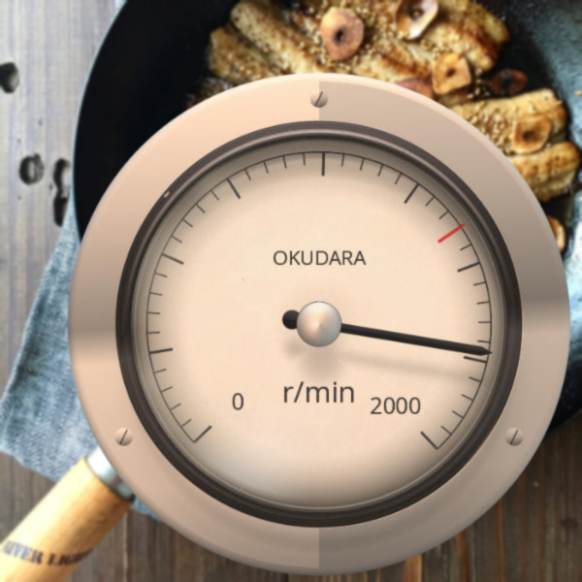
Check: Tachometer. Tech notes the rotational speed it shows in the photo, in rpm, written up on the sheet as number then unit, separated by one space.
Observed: 1725 rpm
